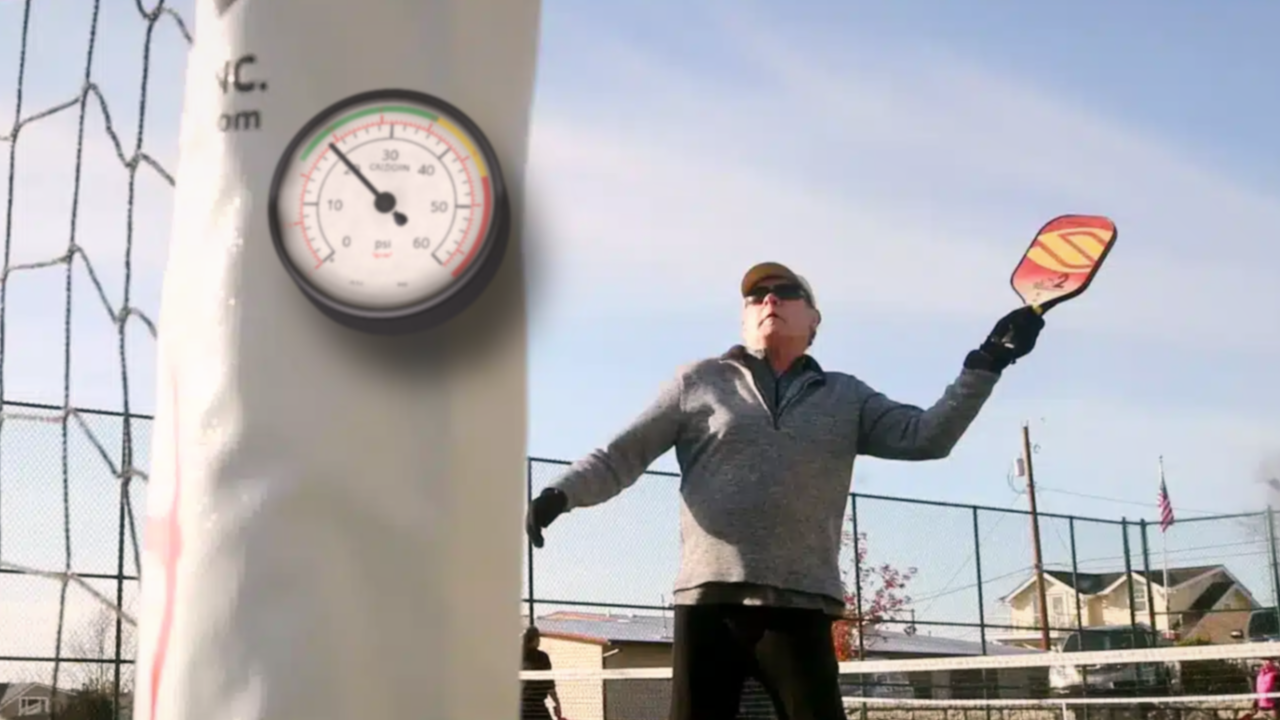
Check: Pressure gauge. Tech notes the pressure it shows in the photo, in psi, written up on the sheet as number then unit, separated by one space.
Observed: 20 psi
